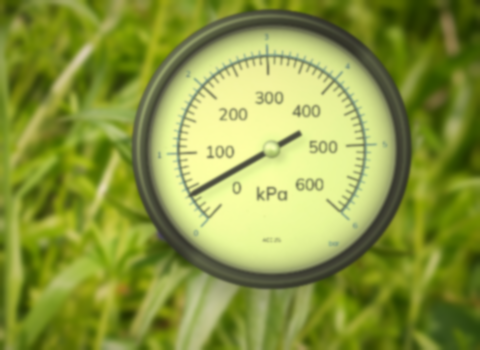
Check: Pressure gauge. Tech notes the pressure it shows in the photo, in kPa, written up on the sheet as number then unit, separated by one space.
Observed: 40 kPa
